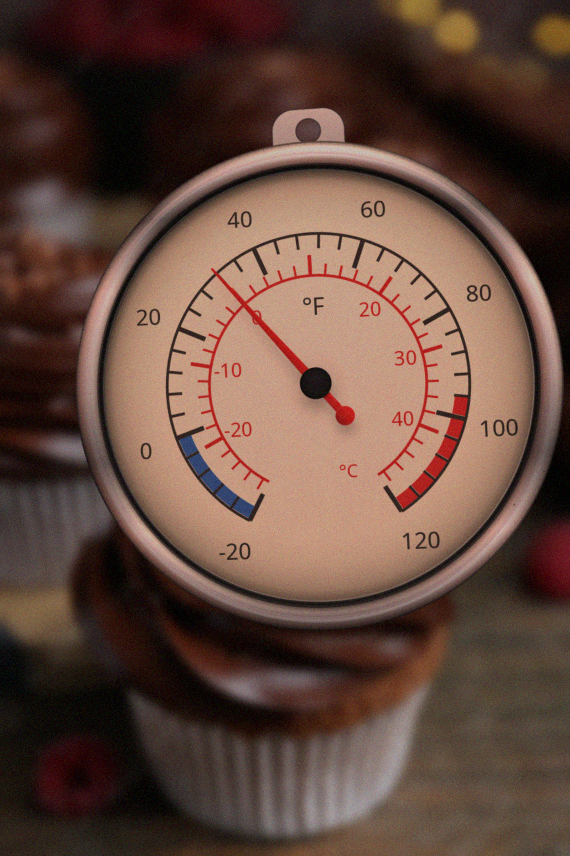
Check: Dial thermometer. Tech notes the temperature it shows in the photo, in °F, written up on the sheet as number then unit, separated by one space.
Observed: 32 °F
